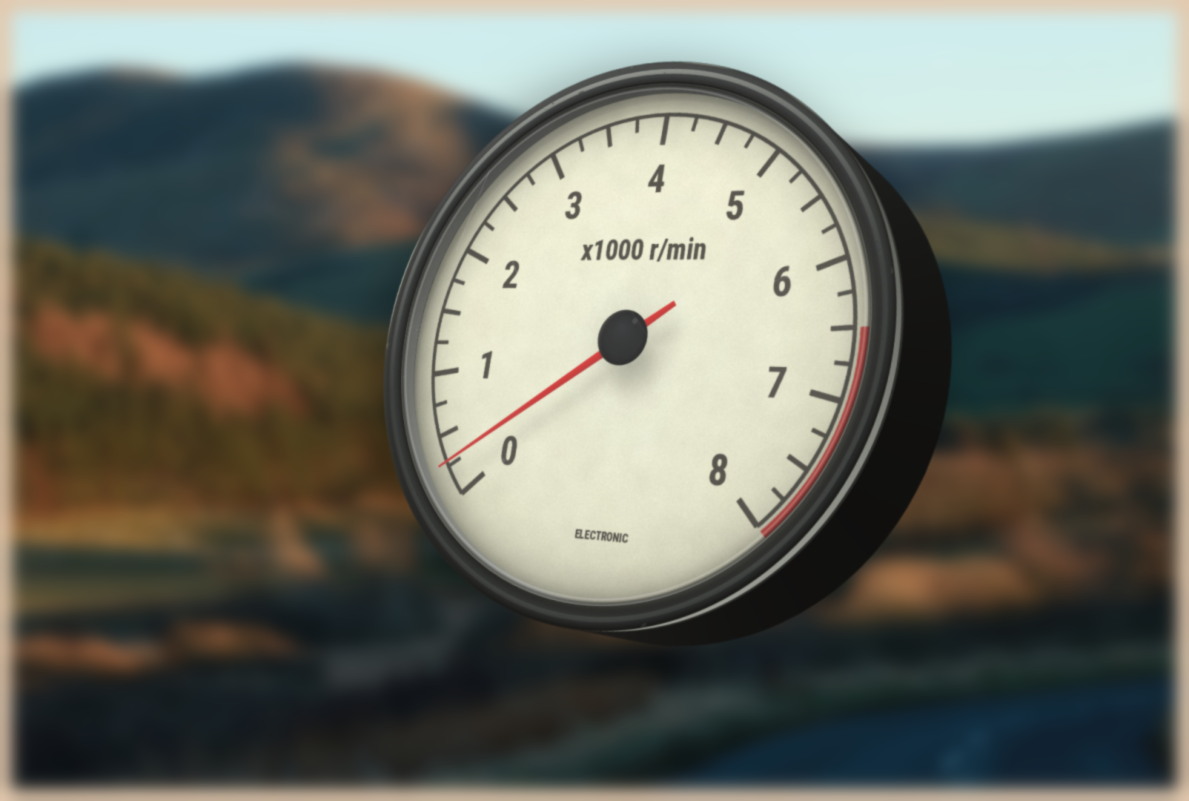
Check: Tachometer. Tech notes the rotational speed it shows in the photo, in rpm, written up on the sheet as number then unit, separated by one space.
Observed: 250 rpm
